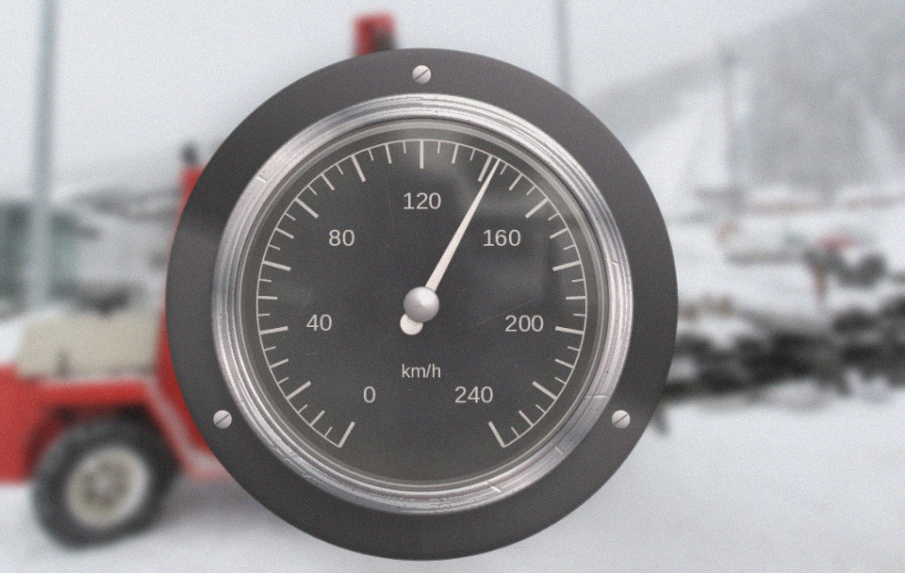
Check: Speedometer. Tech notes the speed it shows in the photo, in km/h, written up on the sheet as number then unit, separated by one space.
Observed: 142.5 km/h
